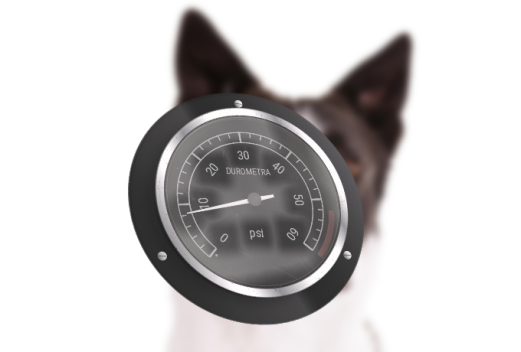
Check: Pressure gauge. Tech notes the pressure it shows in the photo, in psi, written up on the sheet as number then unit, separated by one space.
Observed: 8 psi
